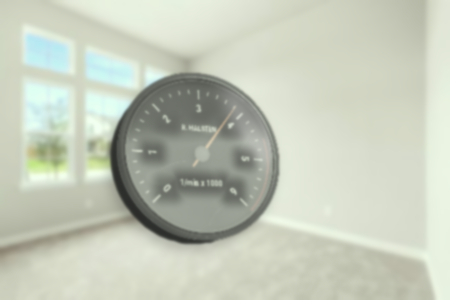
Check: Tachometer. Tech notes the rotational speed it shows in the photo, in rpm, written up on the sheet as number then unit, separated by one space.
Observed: 3800 rpm
